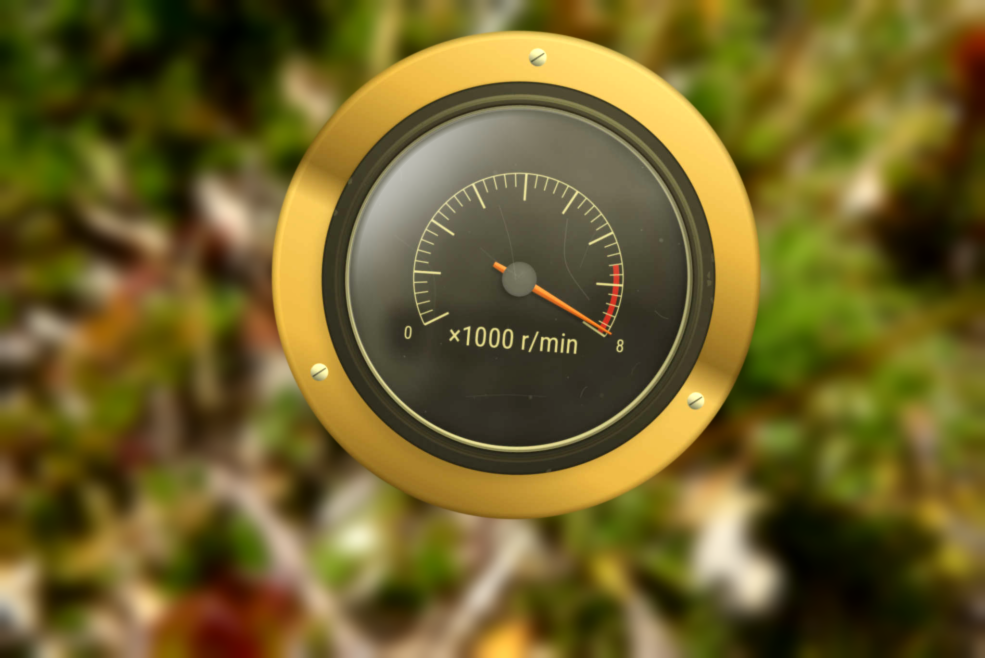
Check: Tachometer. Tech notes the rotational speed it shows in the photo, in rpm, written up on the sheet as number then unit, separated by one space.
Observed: 7900 rpm
